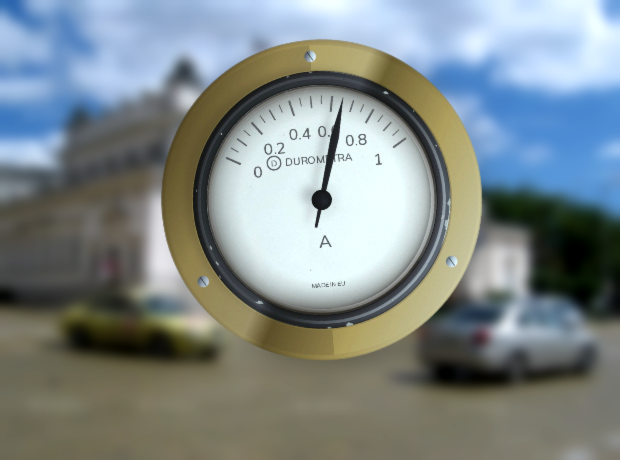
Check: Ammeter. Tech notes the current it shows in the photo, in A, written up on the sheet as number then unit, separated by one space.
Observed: 0.65 A
